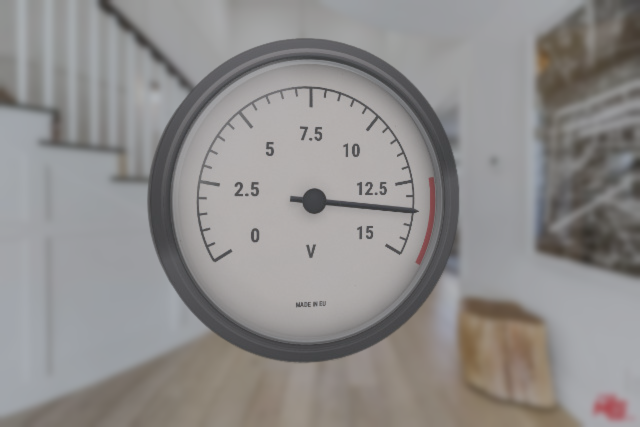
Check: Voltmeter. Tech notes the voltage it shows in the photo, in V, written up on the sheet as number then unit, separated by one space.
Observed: 13.5 V
